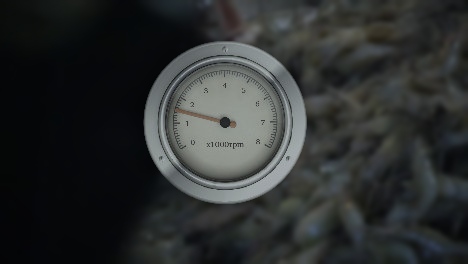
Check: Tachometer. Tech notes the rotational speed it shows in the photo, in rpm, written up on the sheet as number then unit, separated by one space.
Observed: 1500 rpm
